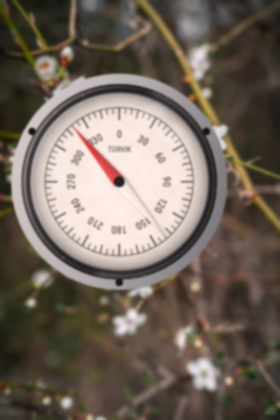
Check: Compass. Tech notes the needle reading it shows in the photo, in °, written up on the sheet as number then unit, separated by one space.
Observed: 320 °
